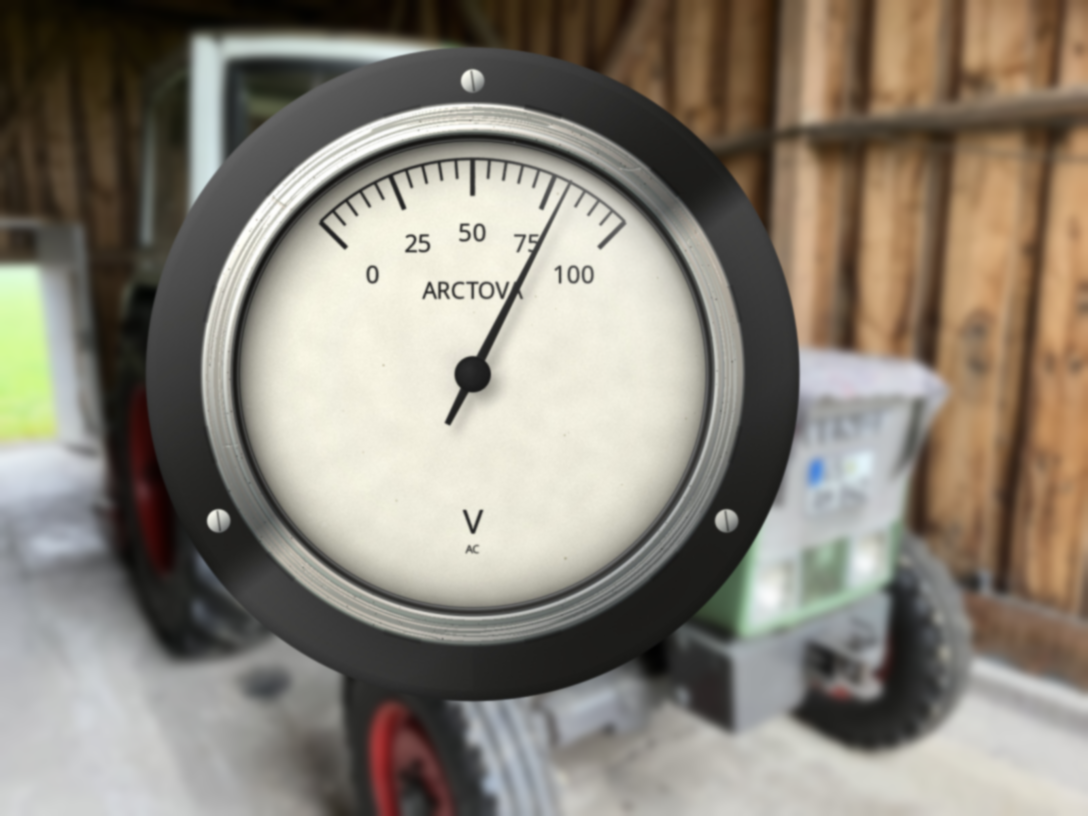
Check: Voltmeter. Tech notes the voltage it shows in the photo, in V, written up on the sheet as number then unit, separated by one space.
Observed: 80 V
